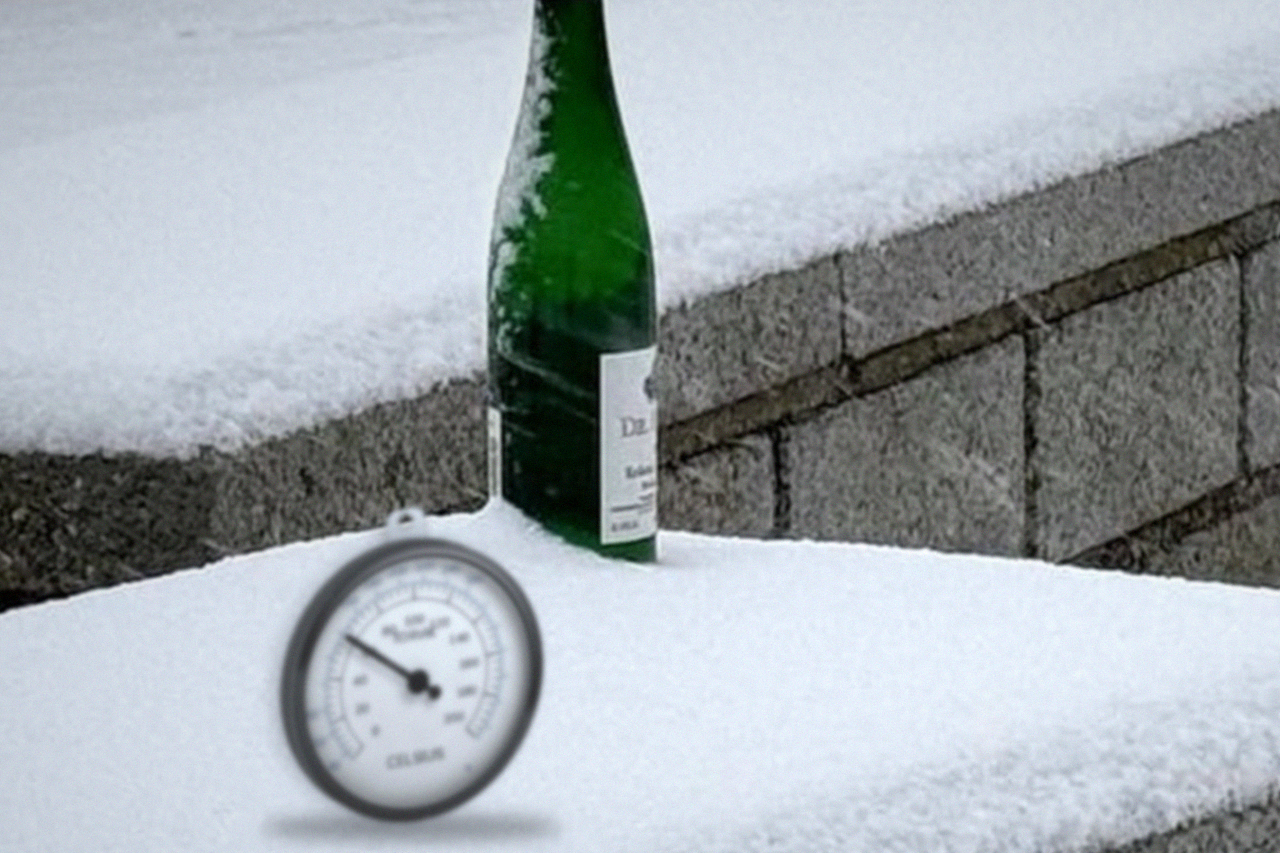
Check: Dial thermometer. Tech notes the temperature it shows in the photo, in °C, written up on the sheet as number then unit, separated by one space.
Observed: 60 °C
